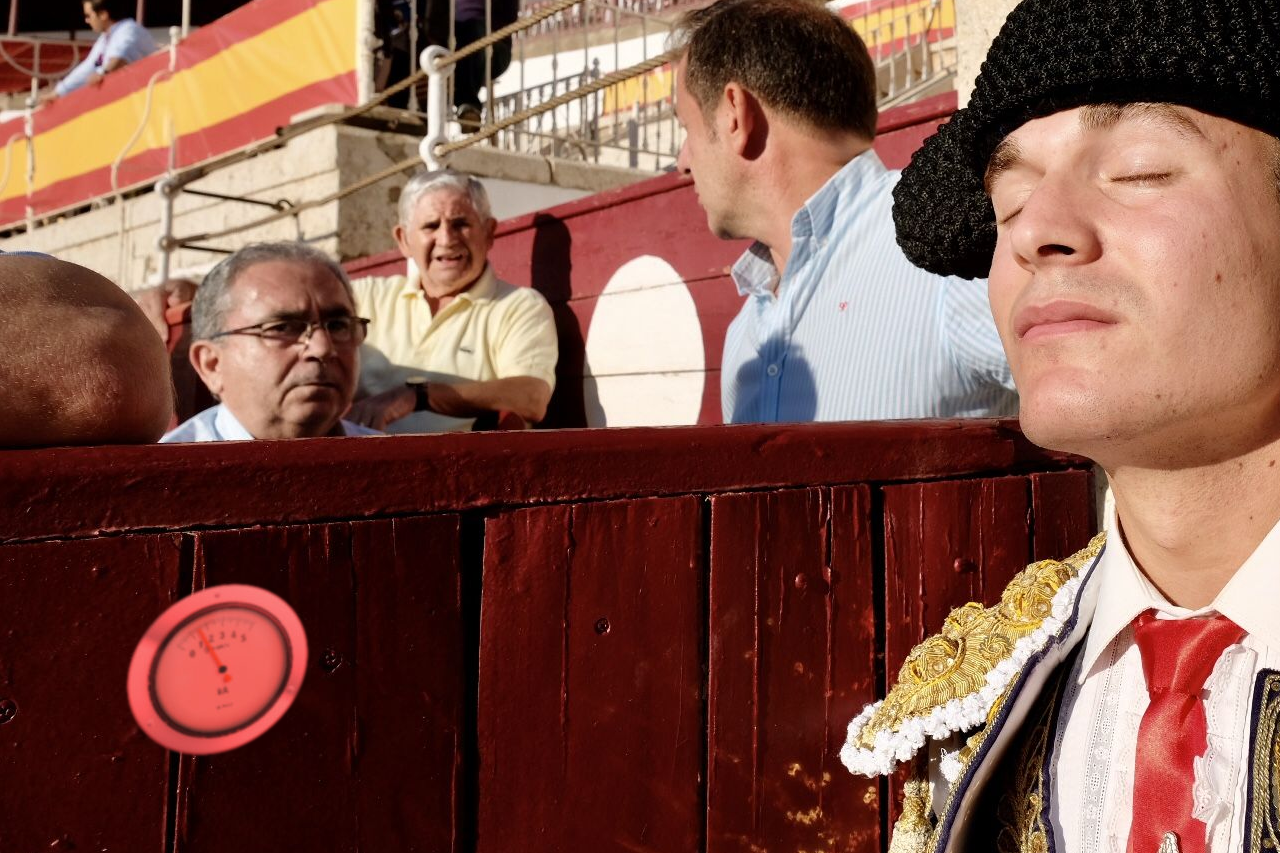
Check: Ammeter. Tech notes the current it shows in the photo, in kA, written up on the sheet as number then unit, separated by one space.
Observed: 1.5 kA
